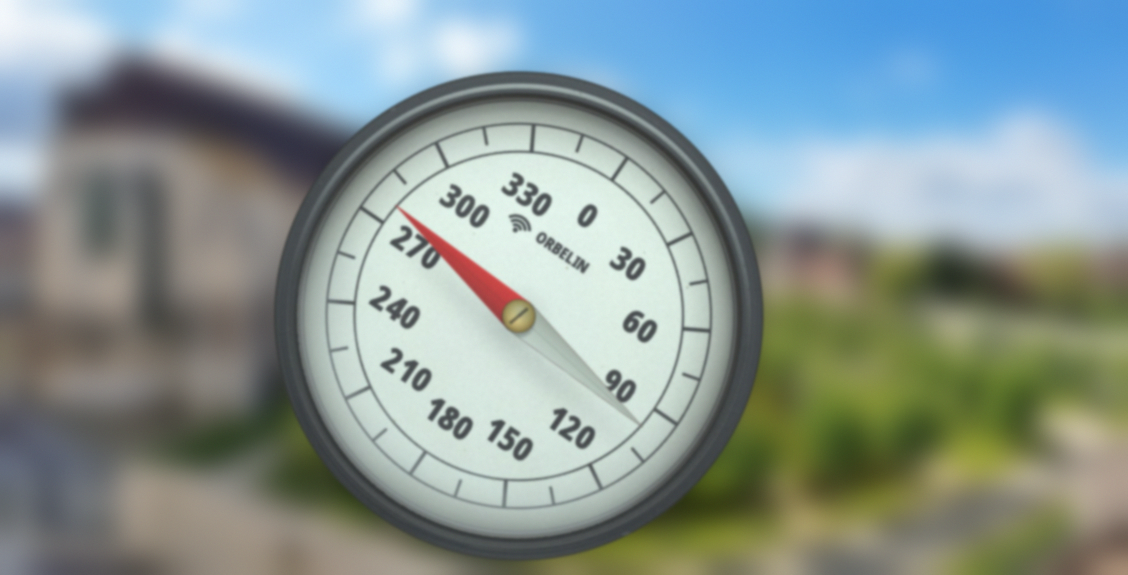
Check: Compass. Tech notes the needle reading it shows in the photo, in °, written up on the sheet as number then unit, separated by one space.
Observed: 277.5 °
